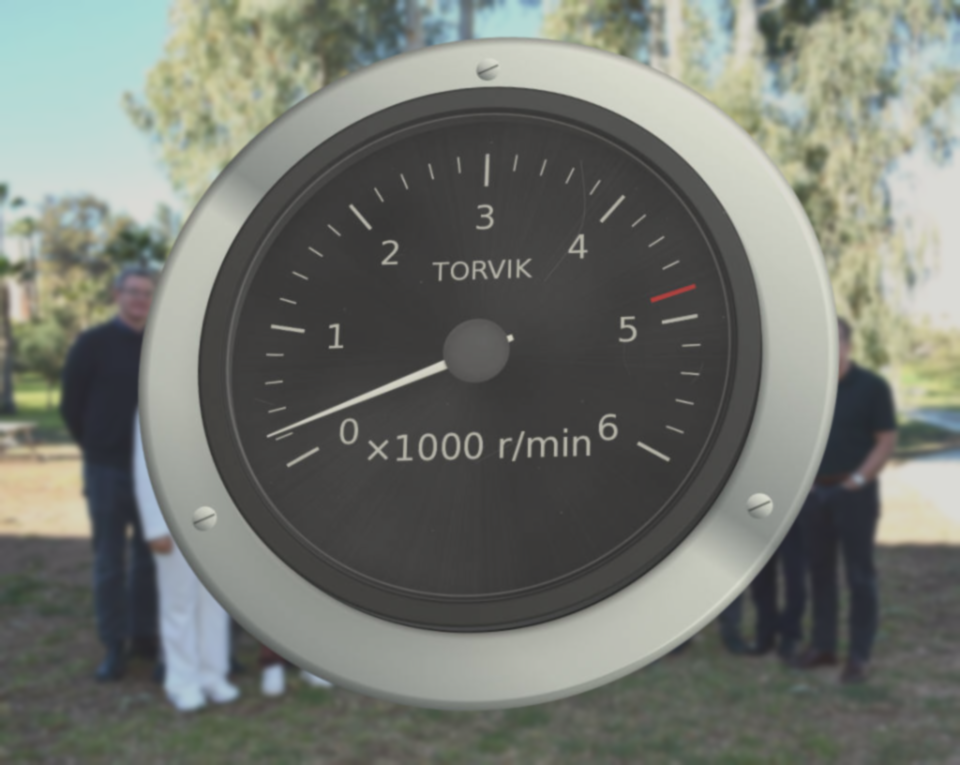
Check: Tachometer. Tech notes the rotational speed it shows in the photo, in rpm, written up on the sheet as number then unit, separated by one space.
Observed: 200 rpm
